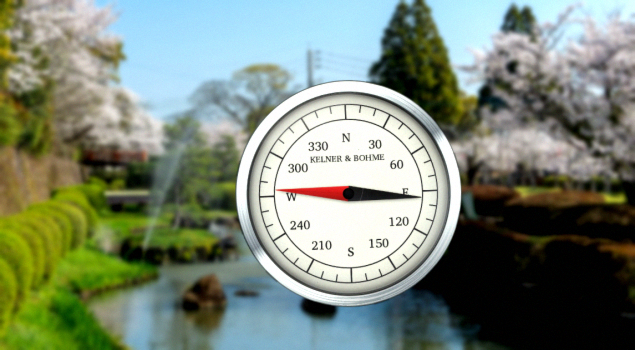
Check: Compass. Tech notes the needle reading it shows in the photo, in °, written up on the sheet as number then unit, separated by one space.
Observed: 275 °
